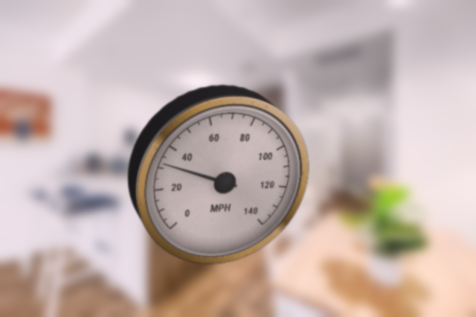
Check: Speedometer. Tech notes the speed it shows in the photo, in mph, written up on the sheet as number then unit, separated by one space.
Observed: 32.5 mph
